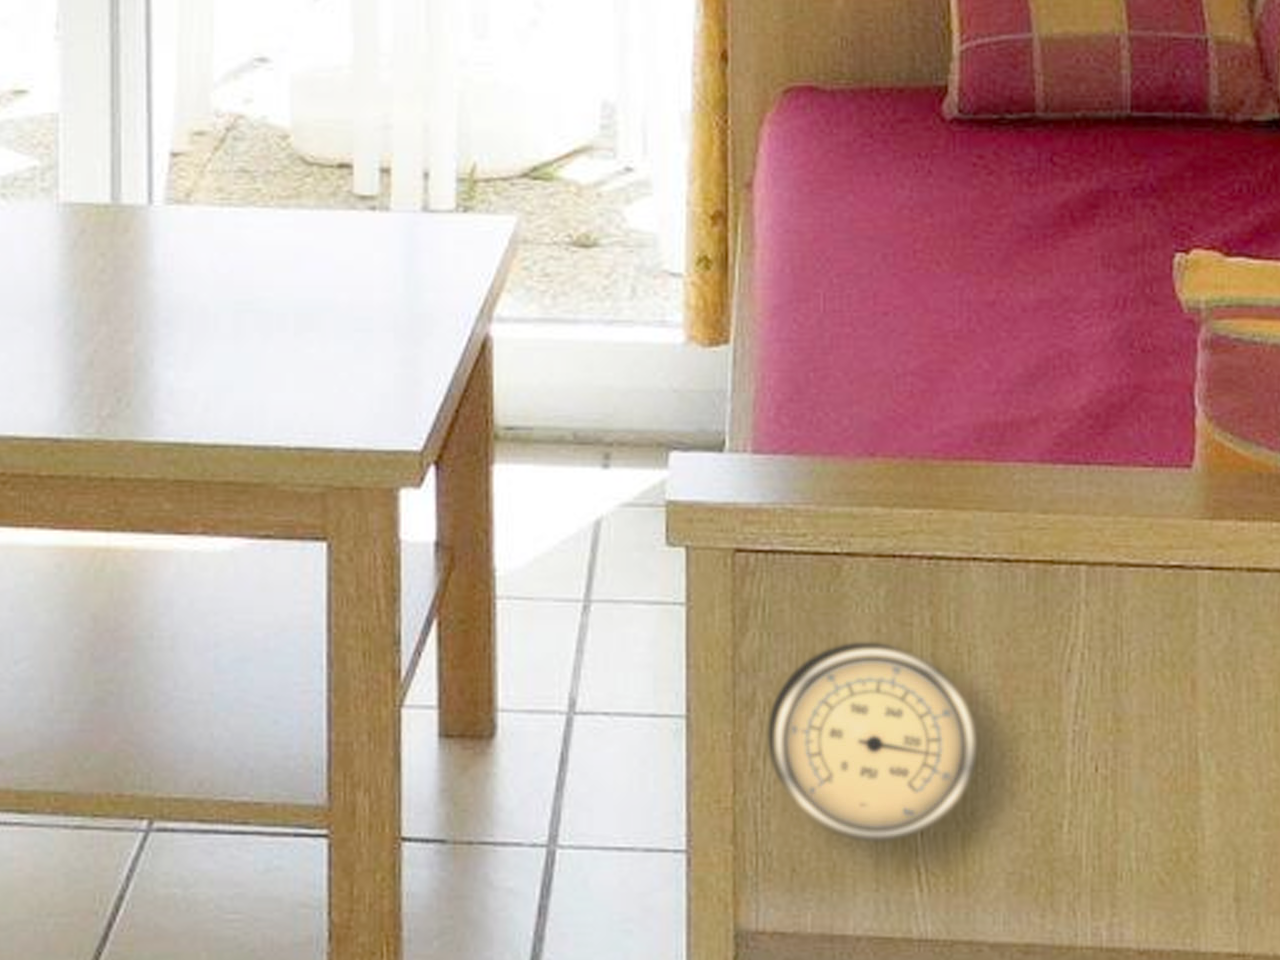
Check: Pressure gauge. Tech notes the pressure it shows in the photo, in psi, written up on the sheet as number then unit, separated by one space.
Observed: 340 psi
